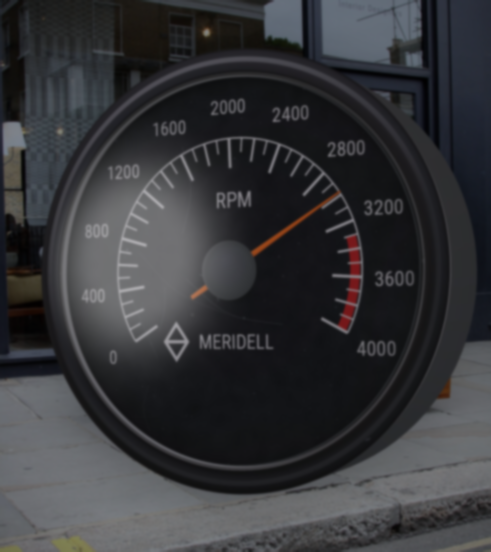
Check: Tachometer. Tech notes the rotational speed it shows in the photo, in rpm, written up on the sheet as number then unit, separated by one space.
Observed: 3000 rpm
